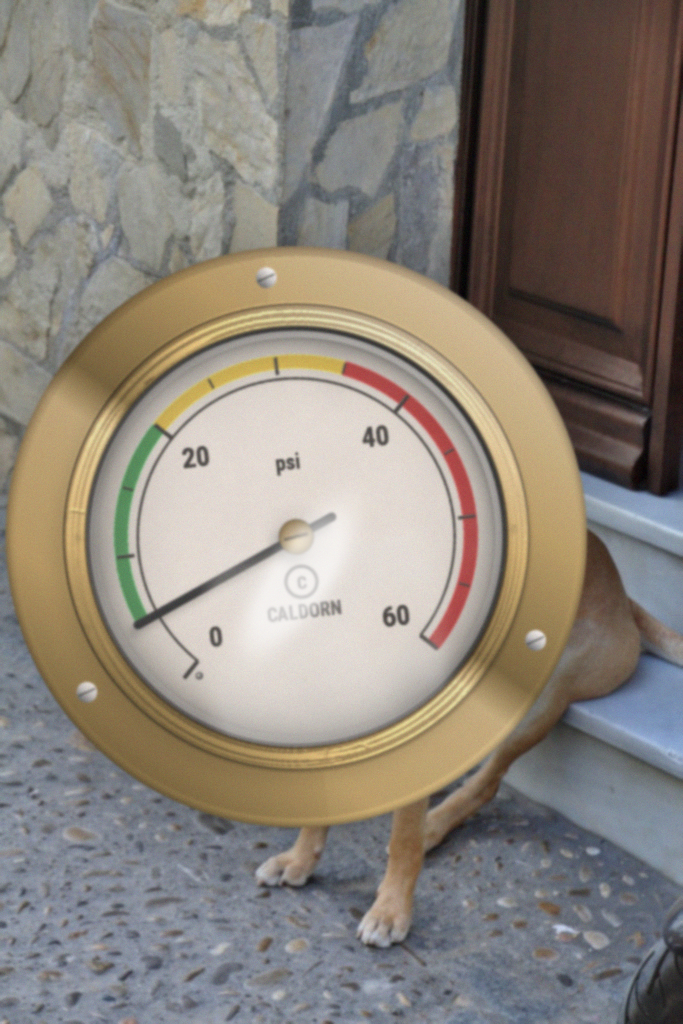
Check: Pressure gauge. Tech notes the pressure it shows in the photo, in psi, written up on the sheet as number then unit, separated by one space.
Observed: 5 psi
